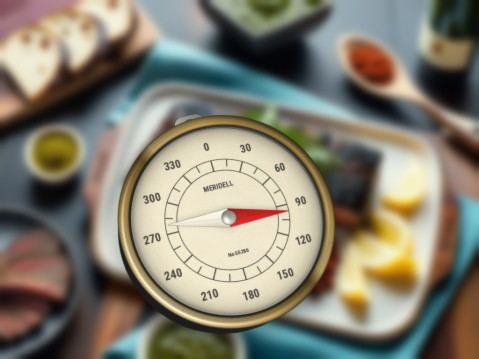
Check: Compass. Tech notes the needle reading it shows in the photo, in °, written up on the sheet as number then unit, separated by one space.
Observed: 97.5 °
